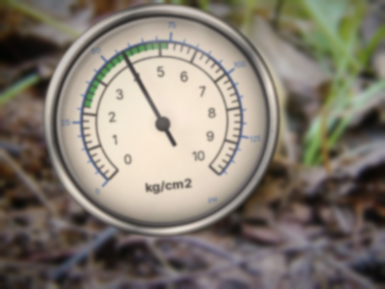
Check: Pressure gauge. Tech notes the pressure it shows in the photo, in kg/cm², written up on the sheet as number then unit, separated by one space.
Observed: 4 kg/cm²
